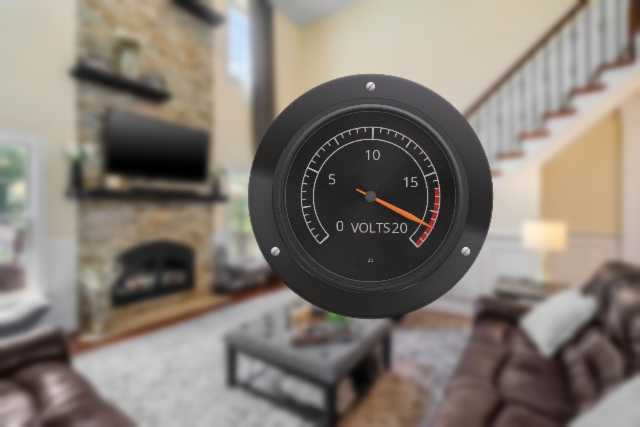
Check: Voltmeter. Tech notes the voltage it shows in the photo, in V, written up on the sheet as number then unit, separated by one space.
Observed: 18.5 V
